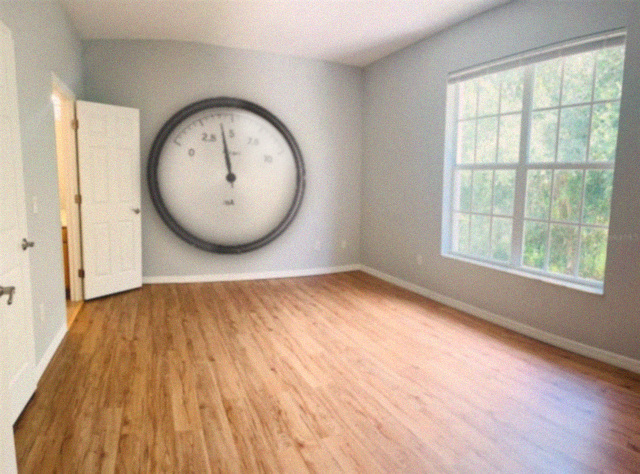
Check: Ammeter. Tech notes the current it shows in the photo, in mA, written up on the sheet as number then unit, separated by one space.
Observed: 4 mA
